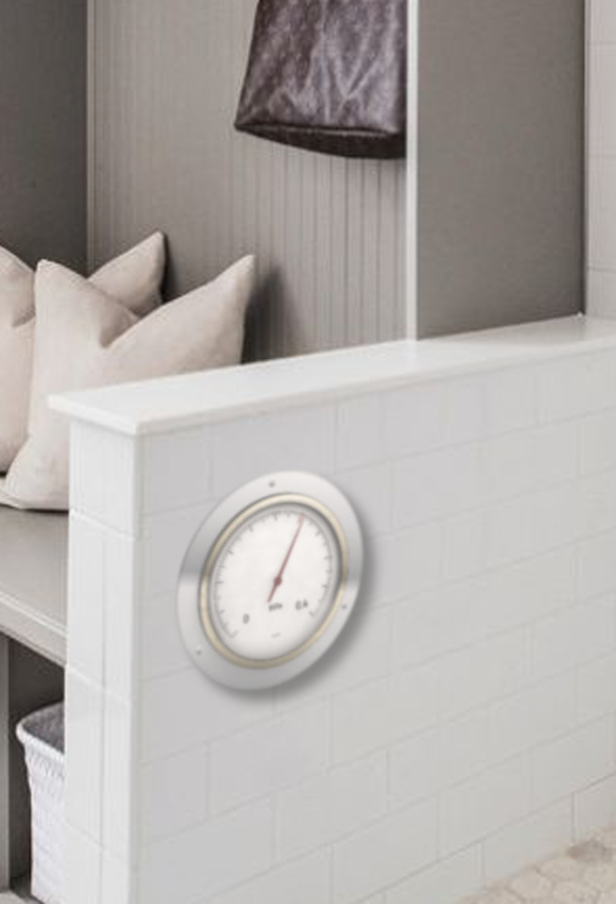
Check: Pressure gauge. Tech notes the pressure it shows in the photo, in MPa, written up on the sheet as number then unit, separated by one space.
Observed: 0.24 MPa
